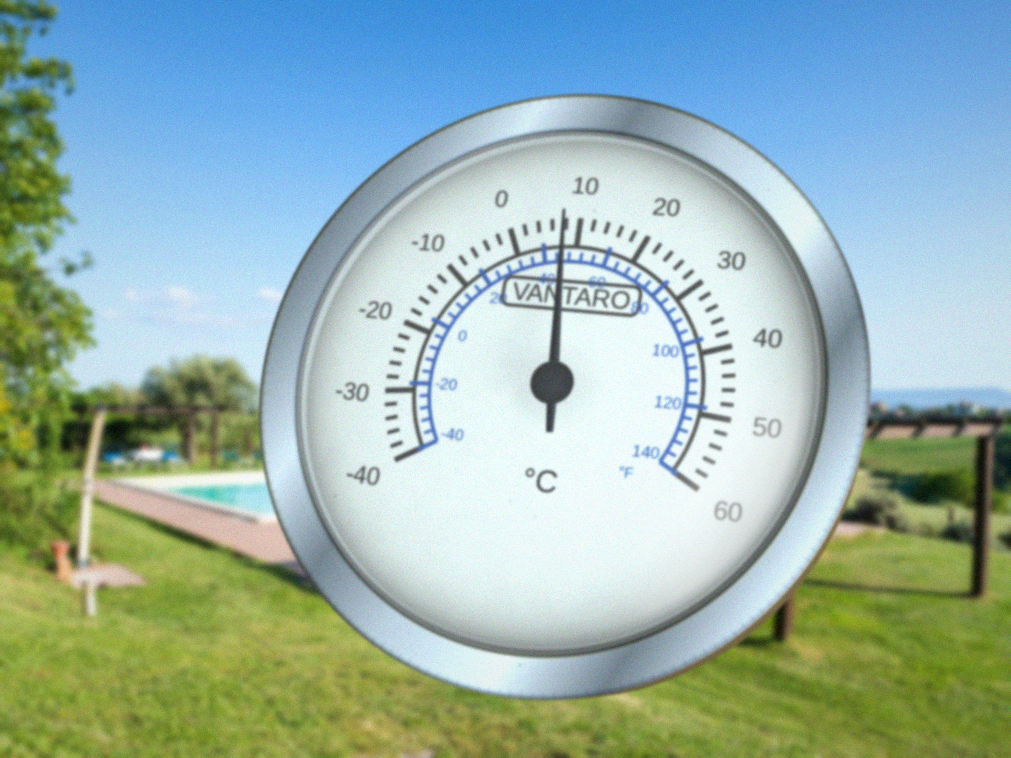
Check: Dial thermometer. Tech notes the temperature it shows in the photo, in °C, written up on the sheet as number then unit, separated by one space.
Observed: 8 °C
